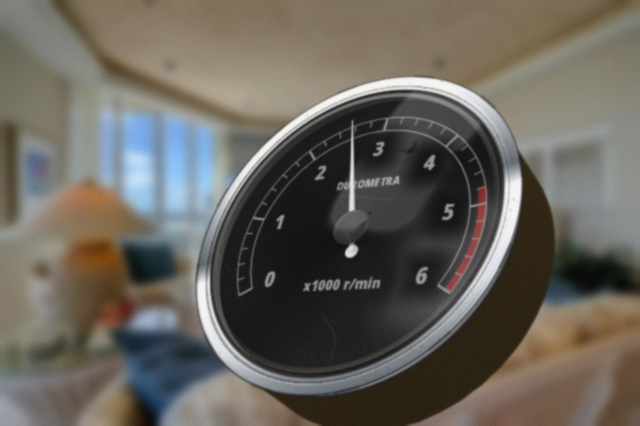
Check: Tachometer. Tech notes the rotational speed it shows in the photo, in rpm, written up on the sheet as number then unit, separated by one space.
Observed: 2600 rpm
